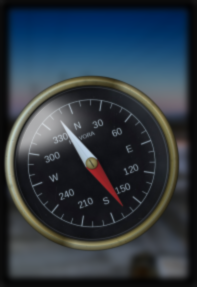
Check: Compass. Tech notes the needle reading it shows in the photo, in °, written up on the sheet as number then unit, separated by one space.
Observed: 165 °
